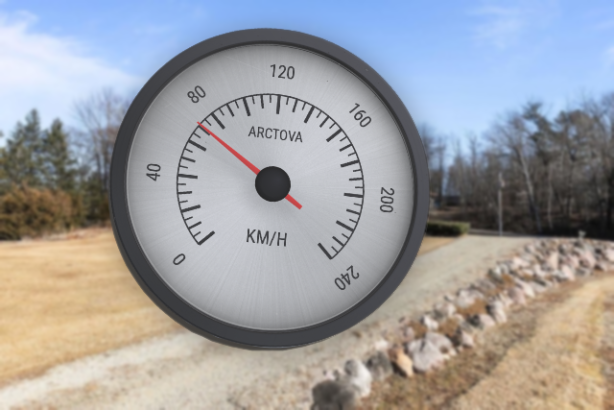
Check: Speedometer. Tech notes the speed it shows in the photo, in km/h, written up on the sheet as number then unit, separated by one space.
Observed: 70 km/h
